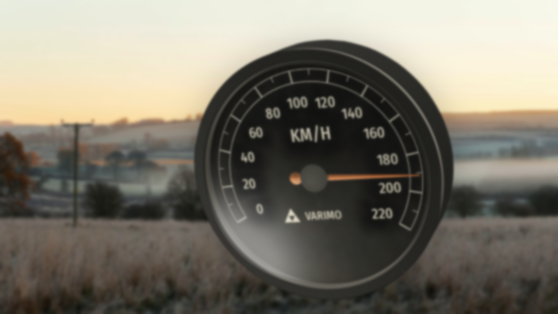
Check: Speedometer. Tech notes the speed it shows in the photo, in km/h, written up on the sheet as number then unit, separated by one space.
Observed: 190 km/h
